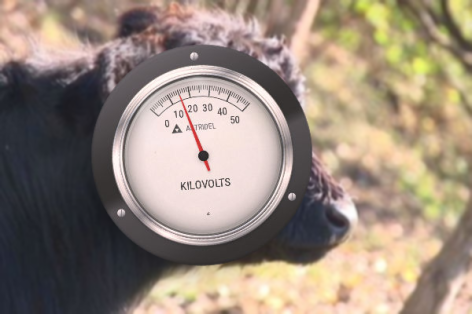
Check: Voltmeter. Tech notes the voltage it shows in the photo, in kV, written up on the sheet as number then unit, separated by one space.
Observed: 15 kV
